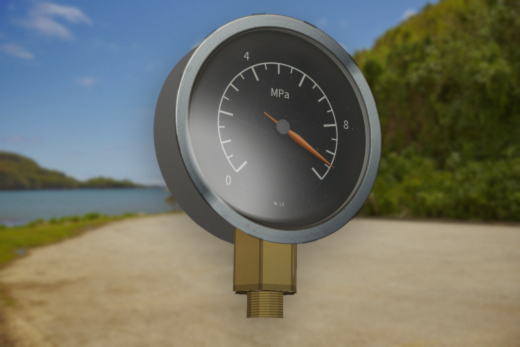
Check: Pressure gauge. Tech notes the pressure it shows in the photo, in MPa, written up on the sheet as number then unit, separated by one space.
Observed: 9.5 MPa
